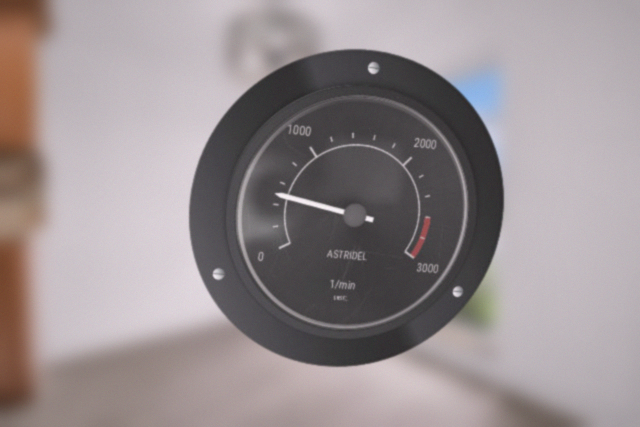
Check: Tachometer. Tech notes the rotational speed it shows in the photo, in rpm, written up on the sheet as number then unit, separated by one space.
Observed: 500 rpm
